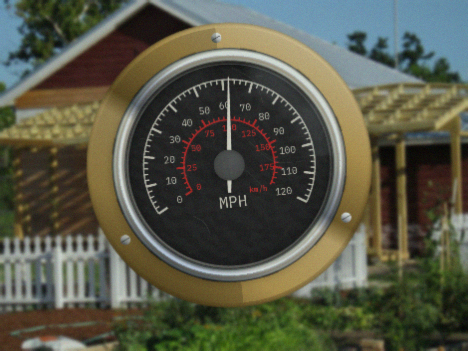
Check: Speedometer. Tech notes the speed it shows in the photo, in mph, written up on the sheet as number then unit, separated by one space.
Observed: 62 mph
